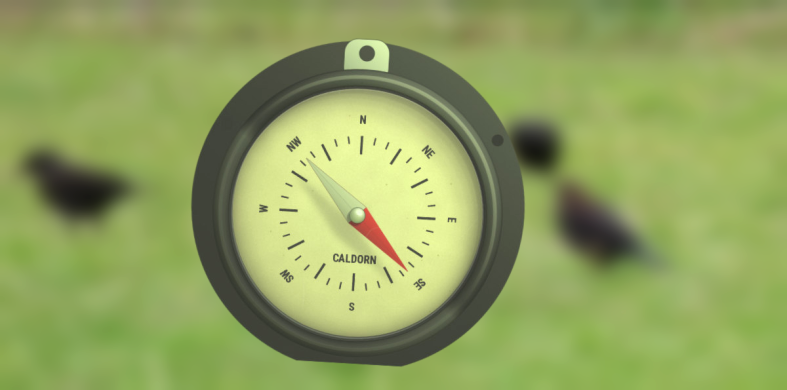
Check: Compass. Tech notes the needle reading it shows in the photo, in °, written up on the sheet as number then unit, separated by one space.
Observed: 135 °
